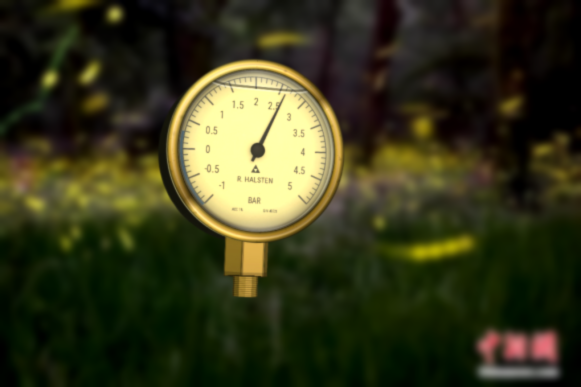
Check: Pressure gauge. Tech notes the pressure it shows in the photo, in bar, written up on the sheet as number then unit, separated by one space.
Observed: 2.6 bar
